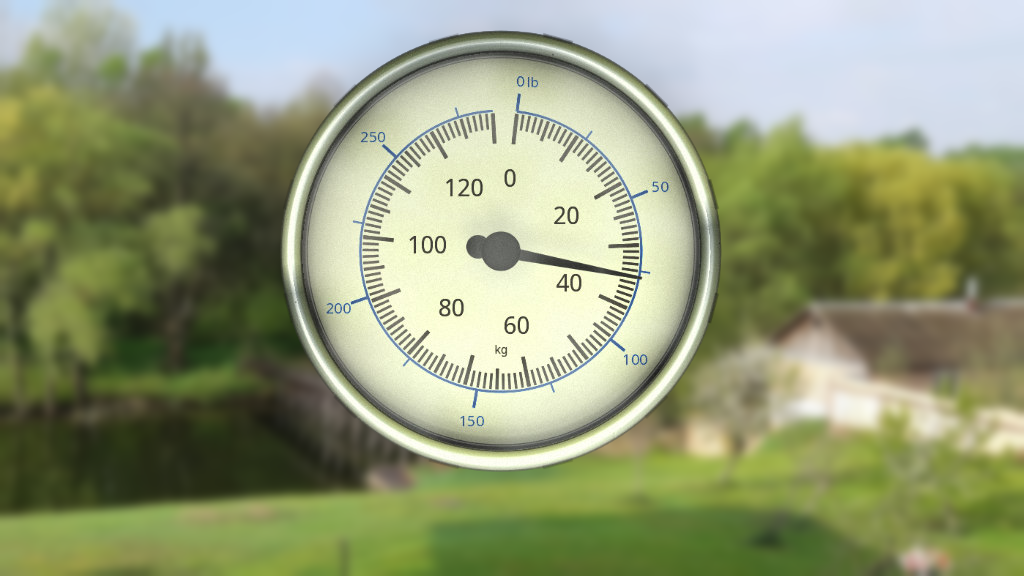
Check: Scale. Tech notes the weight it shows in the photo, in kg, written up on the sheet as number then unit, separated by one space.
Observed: 35 kg
